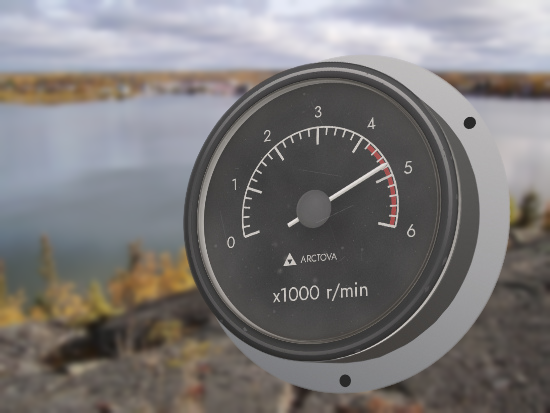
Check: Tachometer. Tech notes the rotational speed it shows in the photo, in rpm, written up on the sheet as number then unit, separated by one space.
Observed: 4800 rpm
